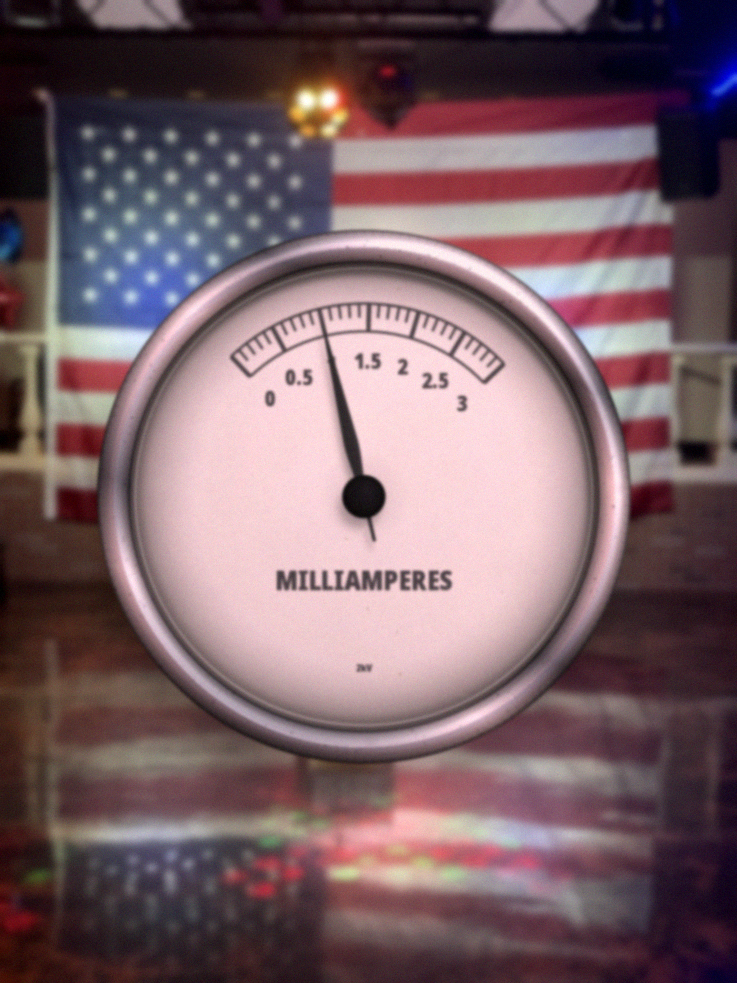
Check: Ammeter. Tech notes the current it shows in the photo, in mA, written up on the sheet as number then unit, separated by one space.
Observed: 1 mA
